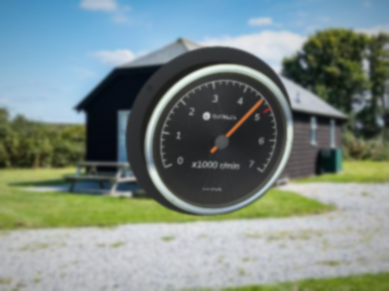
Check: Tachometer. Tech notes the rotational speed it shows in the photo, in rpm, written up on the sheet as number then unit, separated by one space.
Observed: 4600 rpm
